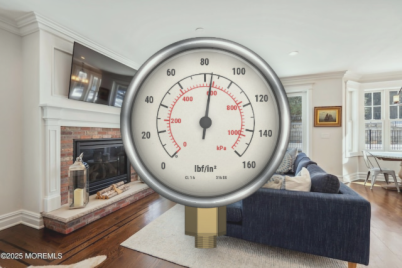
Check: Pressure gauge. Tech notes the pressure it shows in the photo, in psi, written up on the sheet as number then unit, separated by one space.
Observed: 85 psi
